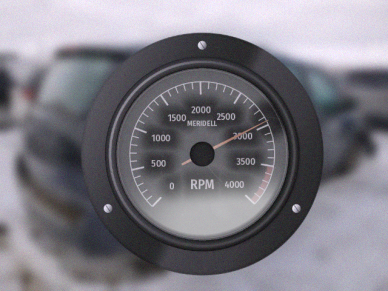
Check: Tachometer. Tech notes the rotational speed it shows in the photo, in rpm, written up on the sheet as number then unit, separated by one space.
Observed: 2950 rpm
